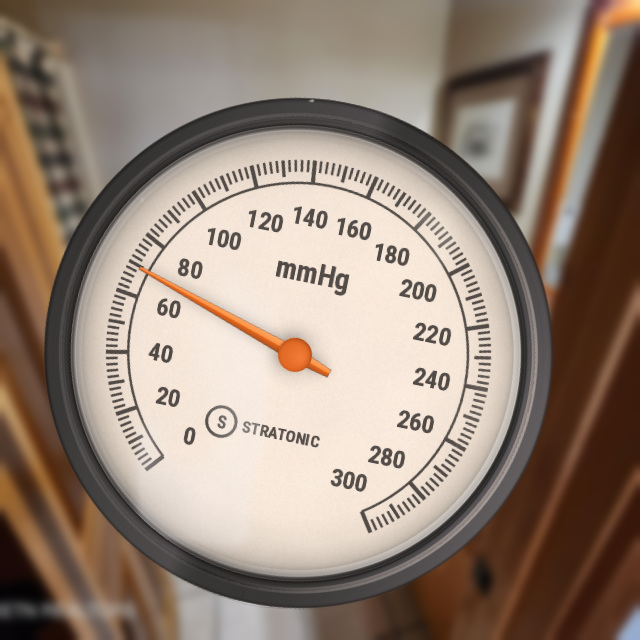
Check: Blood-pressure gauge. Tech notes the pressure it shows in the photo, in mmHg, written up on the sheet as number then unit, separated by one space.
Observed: 70 mmHg
